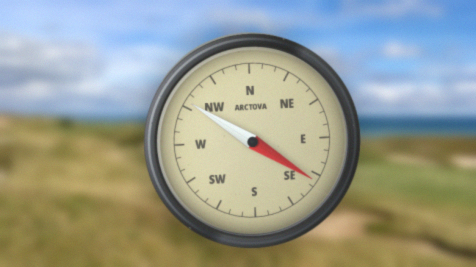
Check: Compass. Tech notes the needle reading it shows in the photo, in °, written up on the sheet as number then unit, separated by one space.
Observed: 125 °
